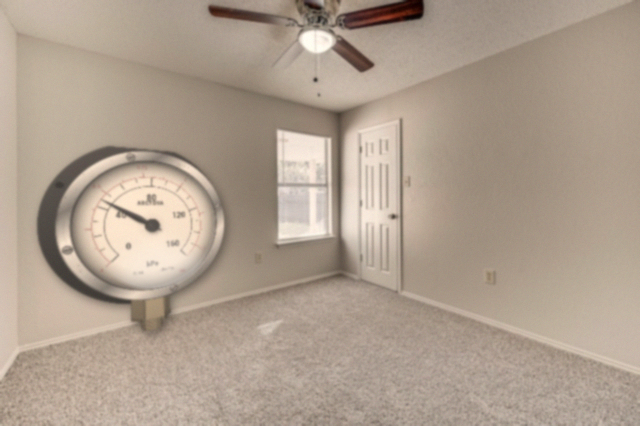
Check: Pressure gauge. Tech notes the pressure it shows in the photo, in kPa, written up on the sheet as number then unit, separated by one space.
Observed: 45 kPa
